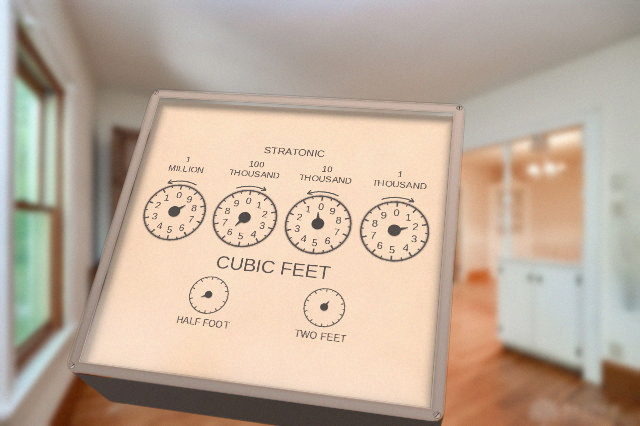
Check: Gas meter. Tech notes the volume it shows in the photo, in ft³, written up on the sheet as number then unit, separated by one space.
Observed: 860200 ft³
